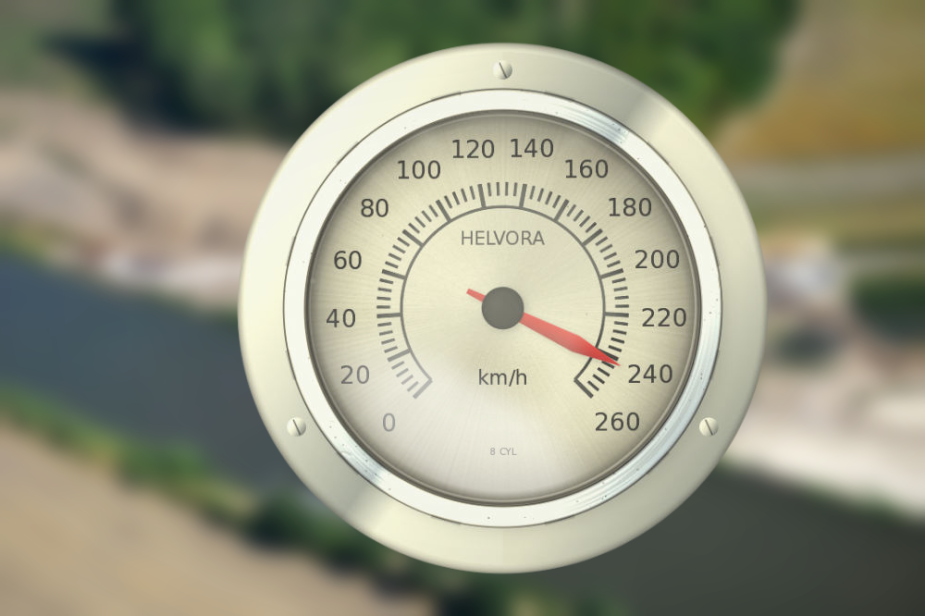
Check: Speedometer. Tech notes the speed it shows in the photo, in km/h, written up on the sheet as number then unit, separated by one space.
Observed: 242 km/h
